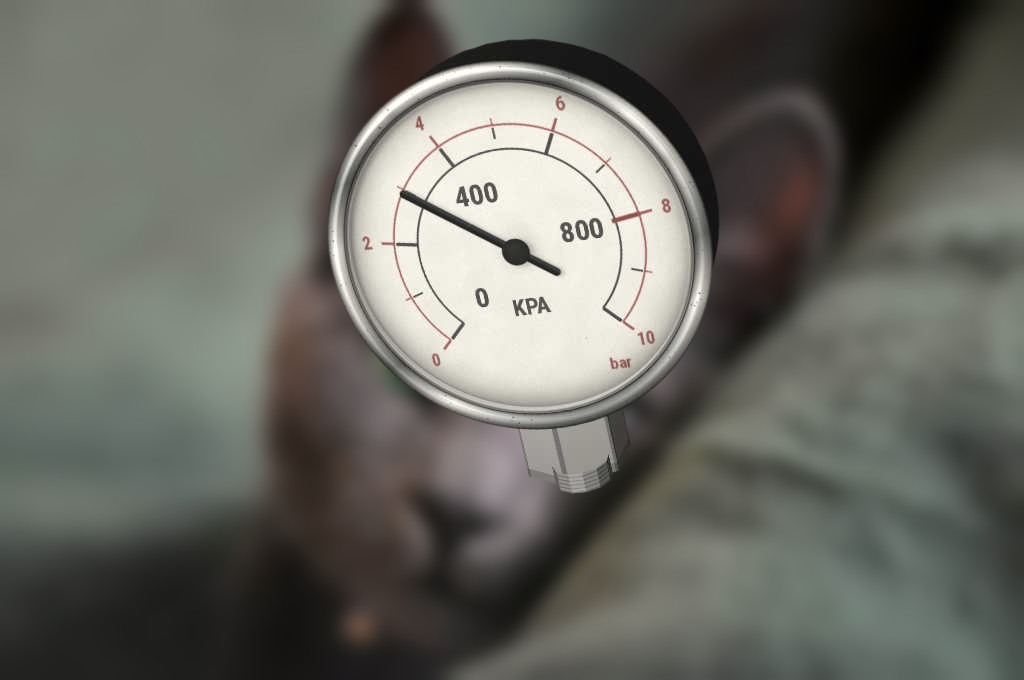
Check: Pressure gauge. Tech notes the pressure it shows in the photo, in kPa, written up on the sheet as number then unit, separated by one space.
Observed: 300 kPa
